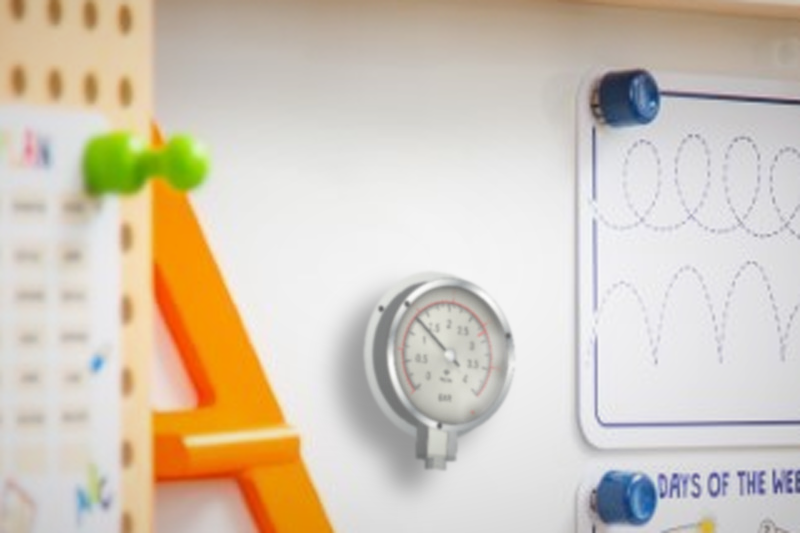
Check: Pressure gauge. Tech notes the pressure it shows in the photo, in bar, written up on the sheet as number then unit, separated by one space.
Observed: 1.25 bar
